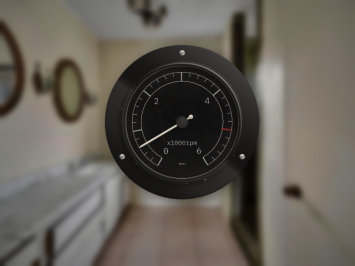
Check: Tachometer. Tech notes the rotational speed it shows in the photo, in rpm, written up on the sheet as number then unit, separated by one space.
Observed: 600 rpm
